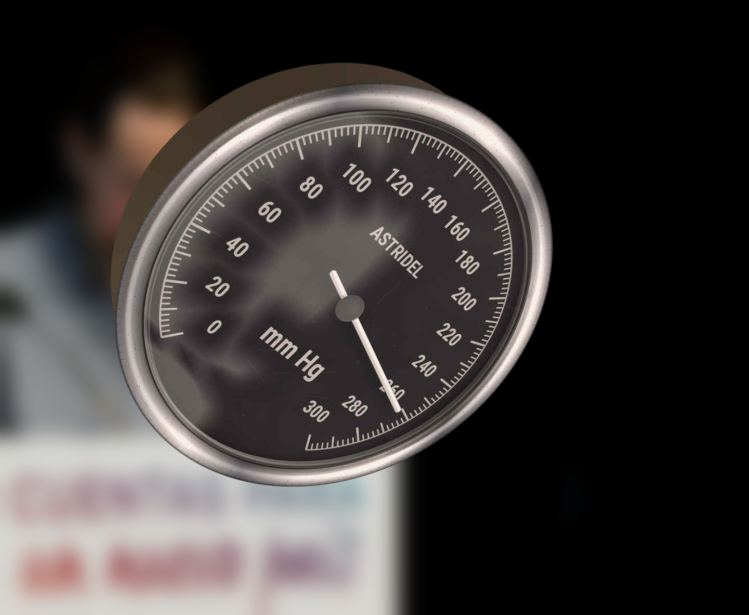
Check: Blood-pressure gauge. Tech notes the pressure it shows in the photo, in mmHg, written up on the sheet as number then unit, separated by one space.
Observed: 262 mmHg
